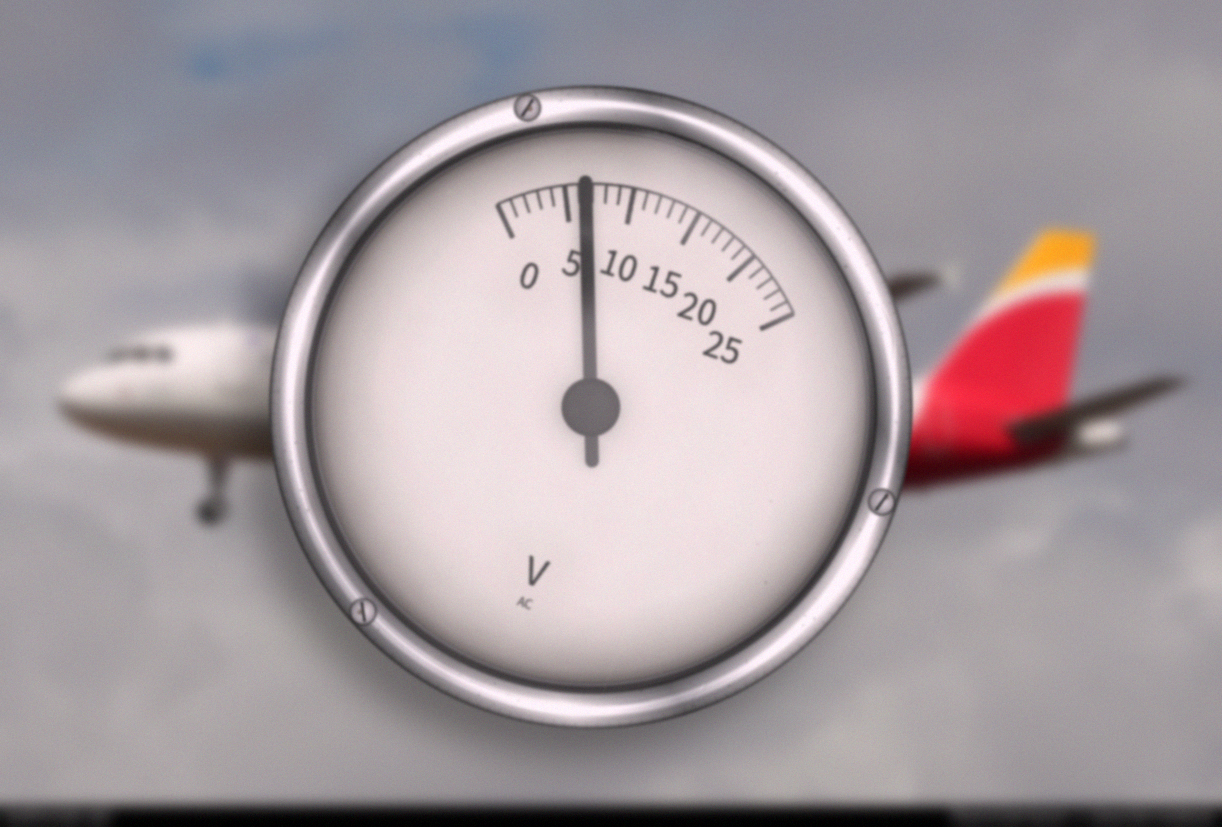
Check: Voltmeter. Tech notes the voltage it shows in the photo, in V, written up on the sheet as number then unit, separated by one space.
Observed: 6.5 V
